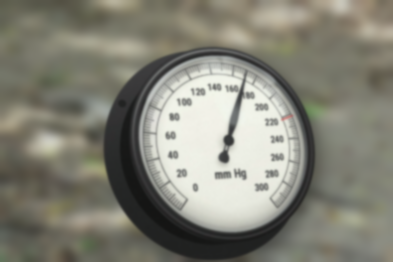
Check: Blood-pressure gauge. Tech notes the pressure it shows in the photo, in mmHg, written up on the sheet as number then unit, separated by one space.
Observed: 170 mmHg
